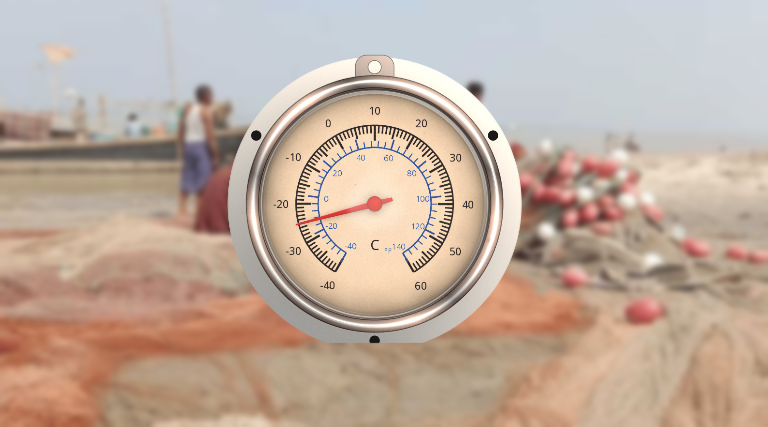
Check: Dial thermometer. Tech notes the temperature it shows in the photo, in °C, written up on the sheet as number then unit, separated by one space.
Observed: -25 °C
